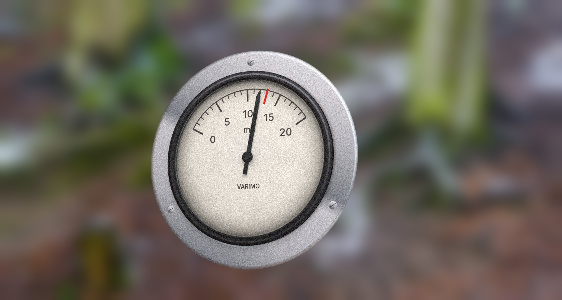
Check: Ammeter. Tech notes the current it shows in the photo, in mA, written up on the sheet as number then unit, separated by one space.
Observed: 12 mA
